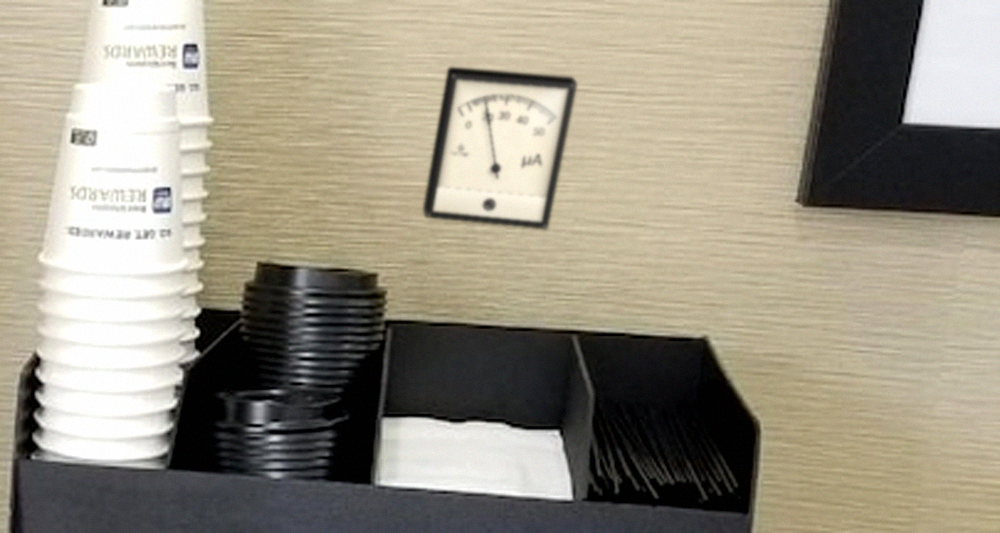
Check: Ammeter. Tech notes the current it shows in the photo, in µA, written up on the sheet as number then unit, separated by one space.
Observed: 20 µA
